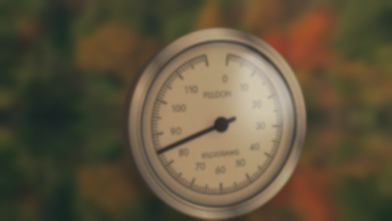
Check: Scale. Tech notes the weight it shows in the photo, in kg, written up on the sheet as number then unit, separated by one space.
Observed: 85 kg
